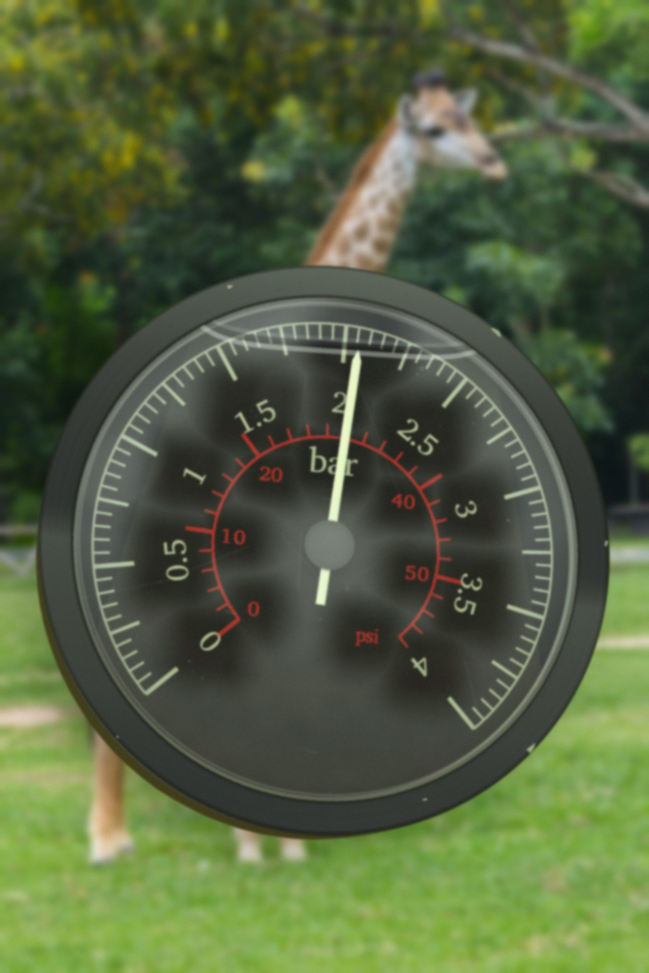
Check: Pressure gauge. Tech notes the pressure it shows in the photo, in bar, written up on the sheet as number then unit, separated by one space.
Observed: 2.05 bar
